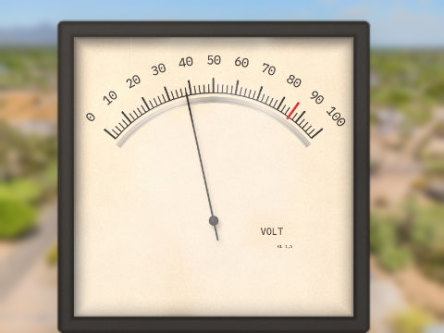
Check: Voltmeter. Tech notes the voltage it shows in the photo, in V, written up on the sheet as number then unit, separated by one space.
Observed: 38 V
